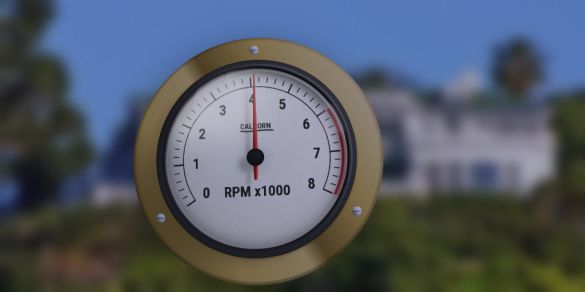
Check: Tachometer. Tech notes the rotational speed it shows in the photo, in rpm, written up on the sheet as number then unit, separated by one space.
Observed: 4100 rpm
